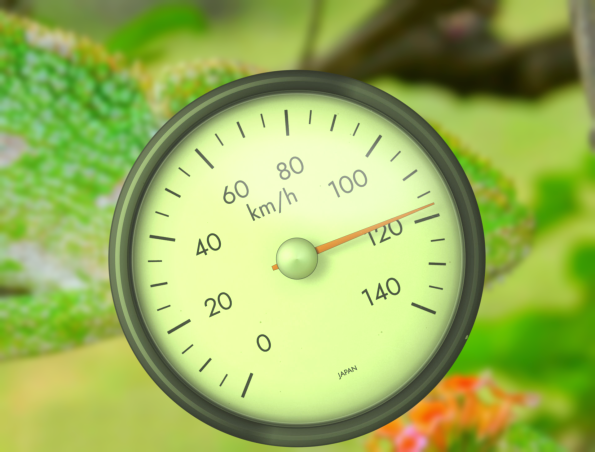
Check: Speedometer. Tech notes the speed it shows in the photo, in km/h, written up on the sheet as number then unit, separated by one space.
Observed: 117.5 km/h
